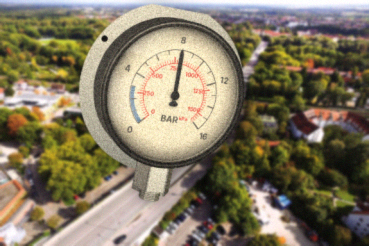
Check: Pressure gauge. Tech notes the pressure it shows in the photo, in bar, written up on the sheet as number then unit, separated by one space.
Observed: 8 bar
